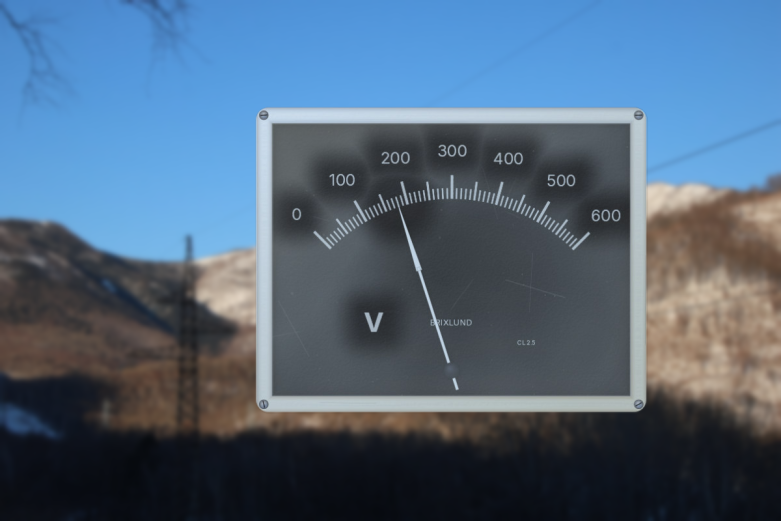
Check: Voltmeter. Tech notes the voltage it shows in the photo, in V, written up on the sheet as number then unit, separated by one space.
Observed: 180 V
